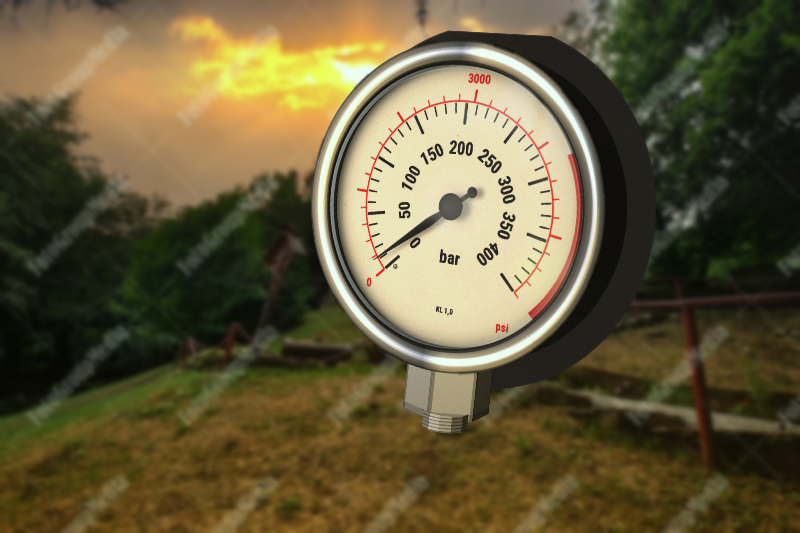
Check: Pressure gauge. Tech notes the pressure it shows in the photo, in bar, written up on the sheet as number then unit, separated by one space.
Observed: 10 bar
